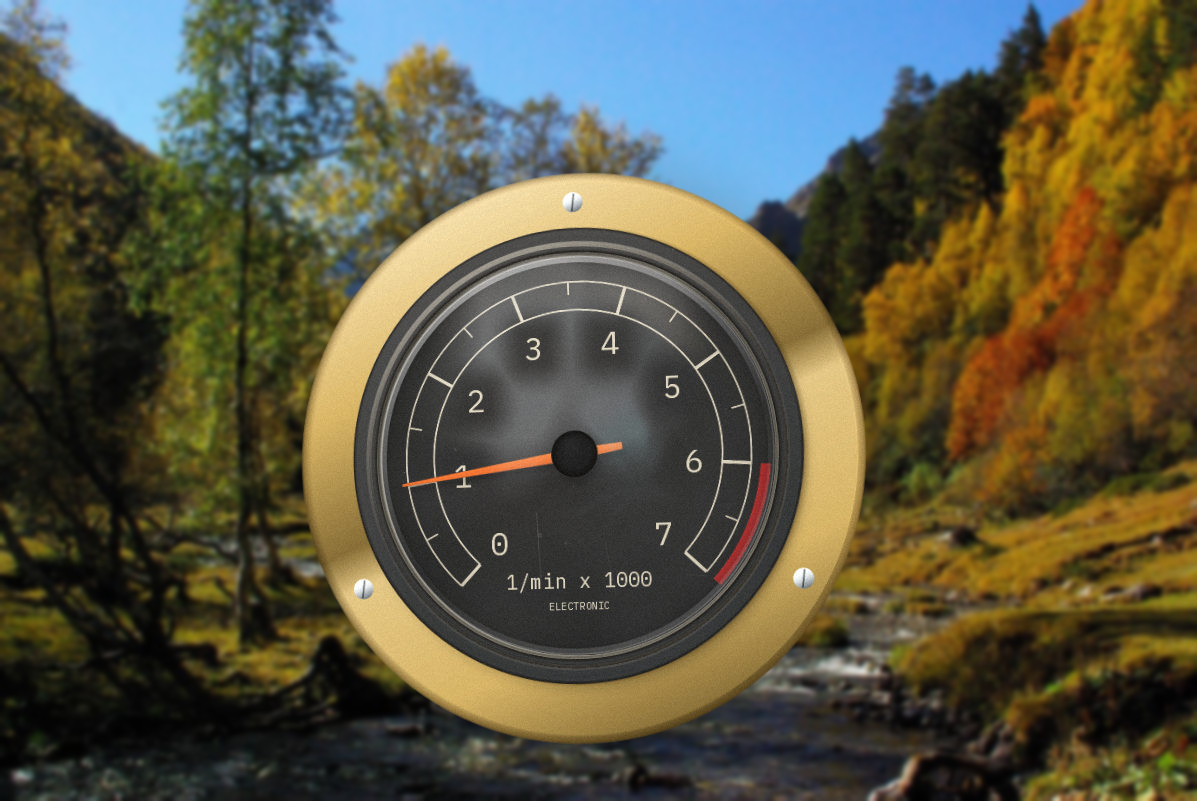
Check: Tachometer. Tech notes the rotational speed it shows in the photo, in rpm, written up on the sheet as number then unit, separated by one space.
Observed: 1000 rpm
